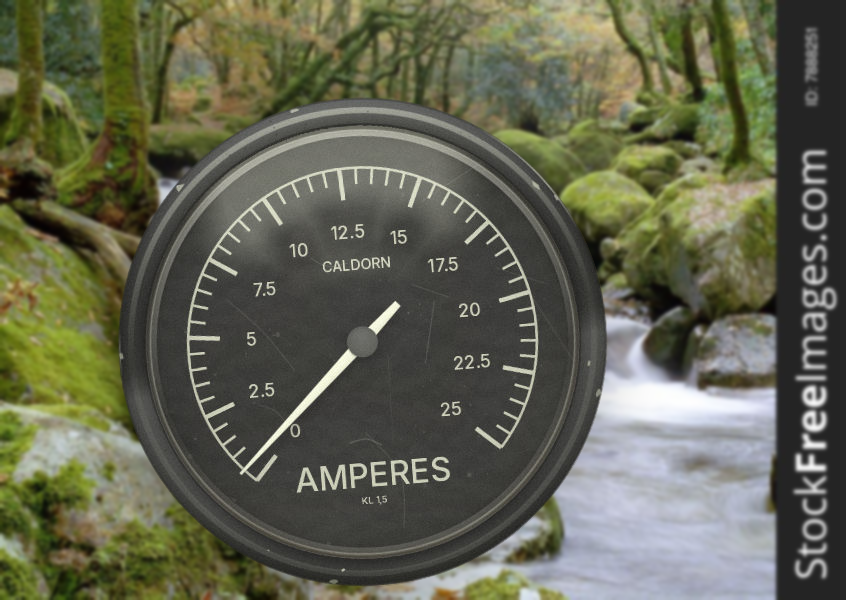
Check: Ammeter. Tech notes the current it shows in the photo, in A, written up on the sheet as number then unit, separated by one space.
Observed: 0.5 A
